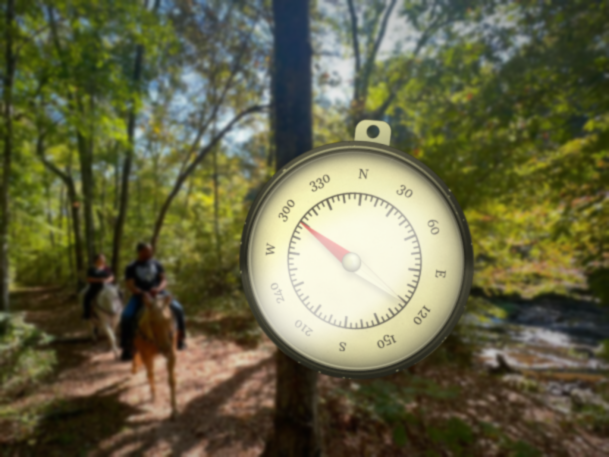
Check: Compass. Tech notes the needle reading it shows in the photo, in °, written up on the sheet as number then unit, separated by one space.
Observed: 300 °
